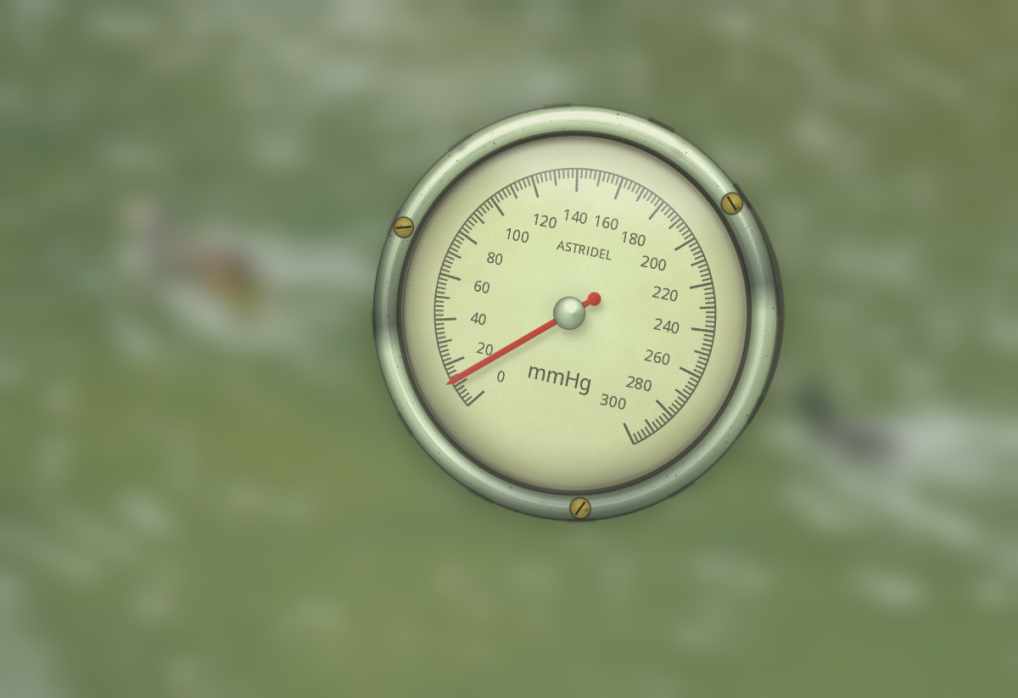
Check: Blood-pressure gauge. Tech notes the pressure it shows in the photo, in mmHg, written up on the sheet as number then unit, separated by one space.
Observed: 12 mmHg
